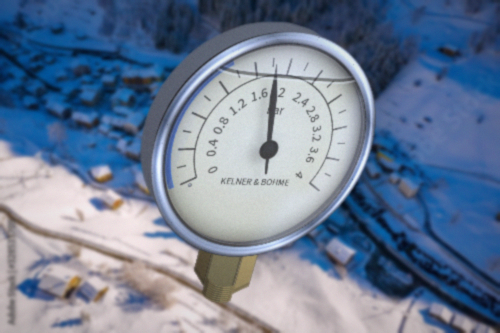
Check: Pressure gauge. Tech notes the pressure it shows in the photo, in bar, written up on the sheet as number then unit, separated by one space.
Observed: 1.8 bar
